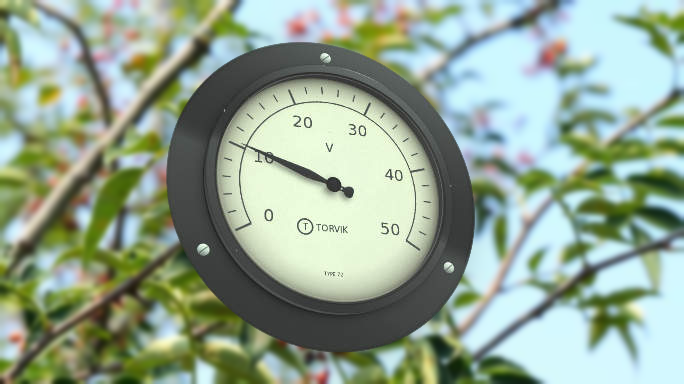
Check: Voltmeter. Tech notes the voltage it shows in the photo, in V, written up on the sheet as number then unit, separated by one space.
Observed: 10 V
